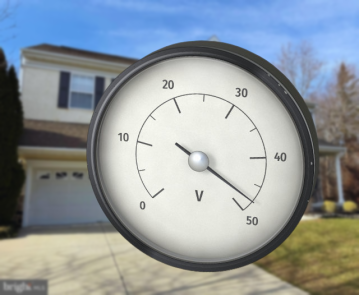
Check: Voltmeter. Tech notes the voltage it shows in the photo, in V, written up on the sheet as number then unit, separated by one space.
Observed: 47.5 V
